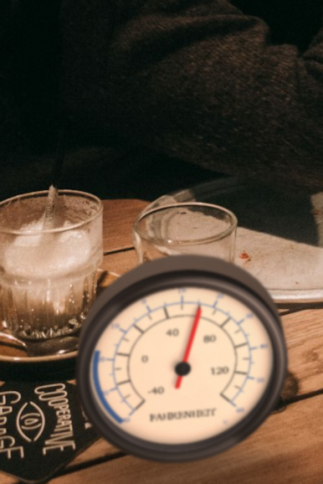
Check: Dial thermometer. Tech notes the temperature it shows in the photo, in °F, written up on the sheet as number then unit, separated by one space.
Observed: 60 °F
